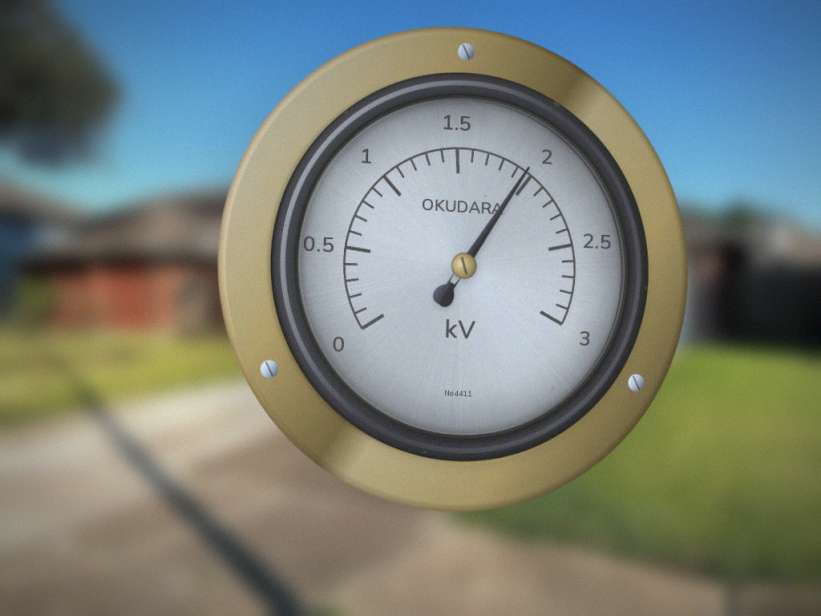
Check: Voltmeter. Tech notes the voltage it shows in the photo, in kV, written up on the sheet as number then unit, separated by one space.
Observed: 1.95 kV
